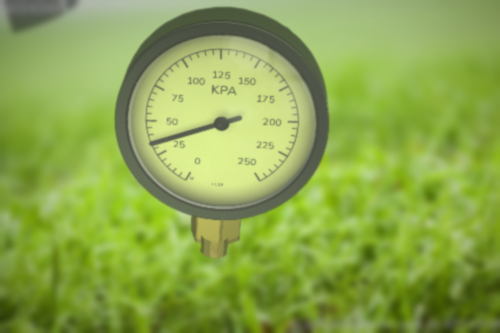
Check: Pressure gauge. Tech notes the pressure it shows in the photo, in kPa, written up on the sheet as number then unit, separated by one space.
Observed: 35 kPa
